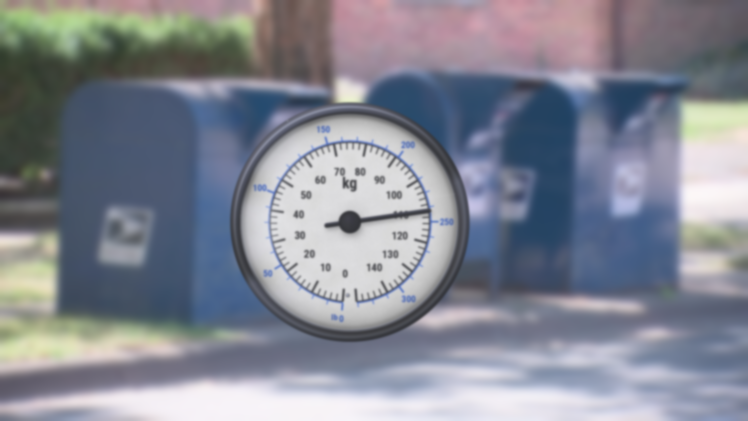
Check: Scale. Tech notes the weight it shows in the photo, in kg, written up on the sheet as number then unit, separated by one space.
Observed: 110 kg
